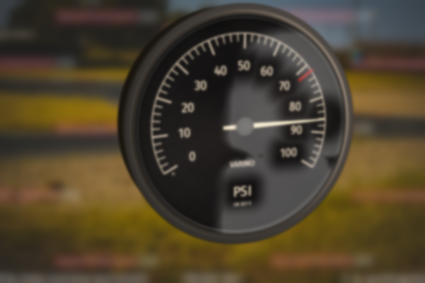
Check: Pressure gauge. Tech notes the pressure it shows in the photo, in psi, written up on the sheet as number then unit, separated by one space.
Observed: 86 psi
